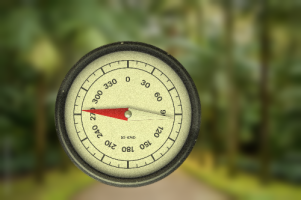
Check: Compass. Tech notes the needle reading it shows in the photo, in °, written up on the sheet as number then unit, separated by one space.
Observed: 275 °
